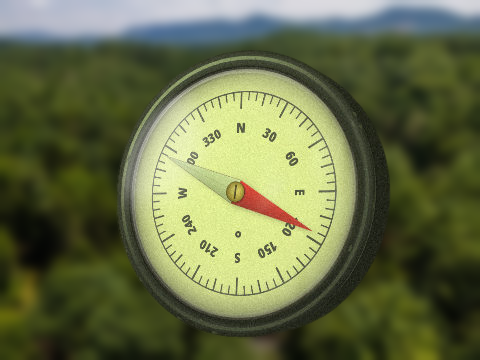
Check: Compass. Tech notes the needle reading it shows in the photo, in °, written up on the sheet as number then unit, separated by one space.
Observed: 115 °
